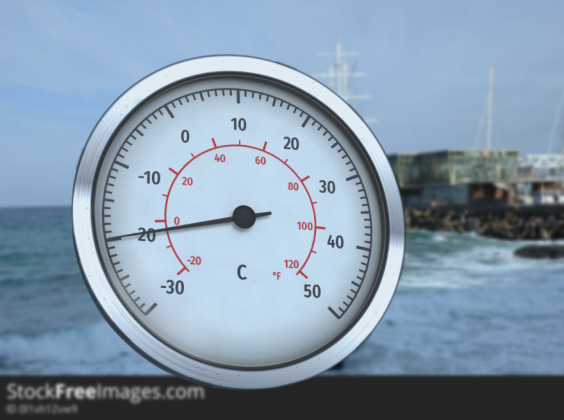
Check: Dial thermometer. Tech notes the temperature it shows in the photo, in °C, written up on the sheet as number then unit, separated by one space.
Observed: -20 °C
